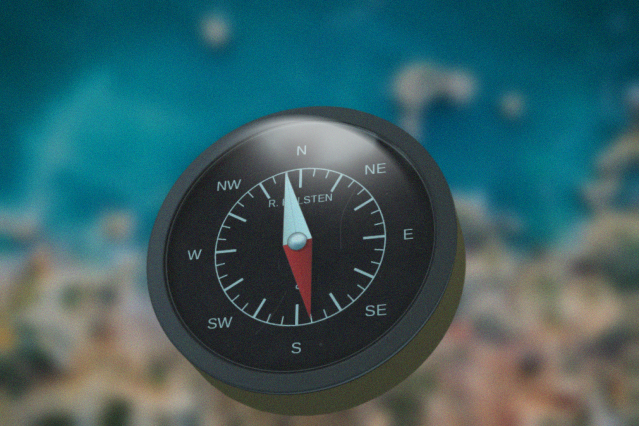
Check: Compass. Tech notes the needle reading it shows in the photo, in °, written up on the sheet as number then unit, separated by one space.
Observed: 170 °
